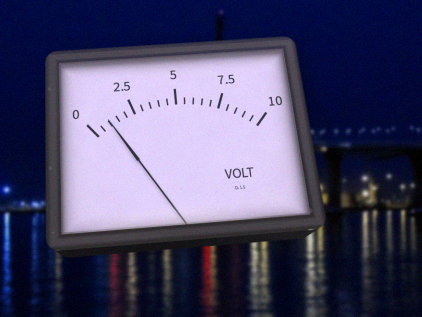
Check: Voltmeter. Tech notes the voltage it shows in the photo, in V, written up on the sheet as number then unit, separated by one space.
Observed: 1 V
